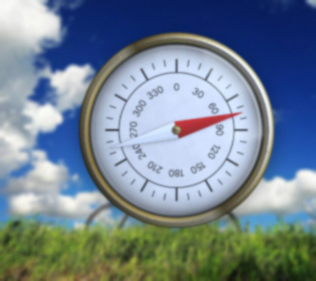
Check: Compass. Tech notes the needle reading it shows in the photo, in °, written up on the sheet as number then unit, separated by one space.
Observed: 75 °
